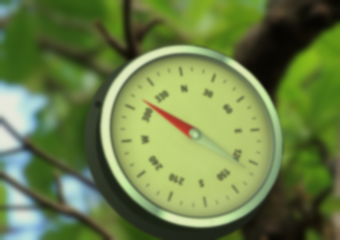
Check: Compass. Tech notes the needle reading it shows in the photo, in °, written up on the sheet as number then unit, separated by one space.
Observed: 310 °
